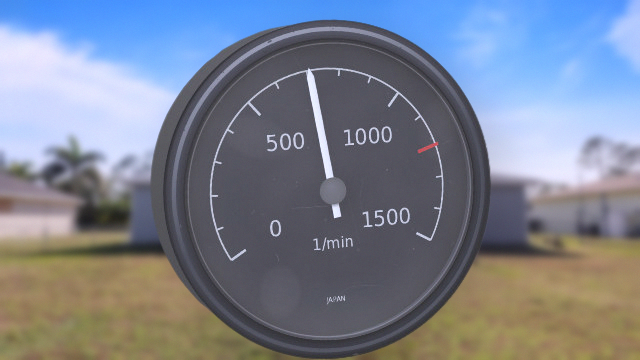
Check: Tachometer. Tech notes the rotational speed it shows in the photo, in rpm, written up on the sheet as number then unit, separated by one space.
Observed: 700 rpm
